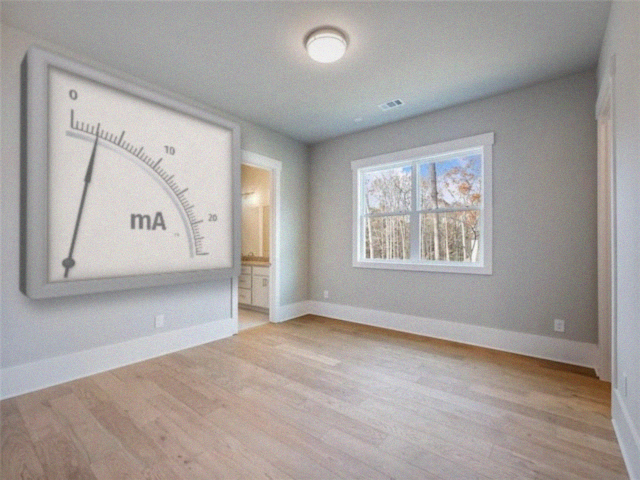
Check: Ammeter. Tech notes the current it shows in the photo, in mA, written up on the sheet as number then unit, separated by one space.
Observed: 2.5 mA
